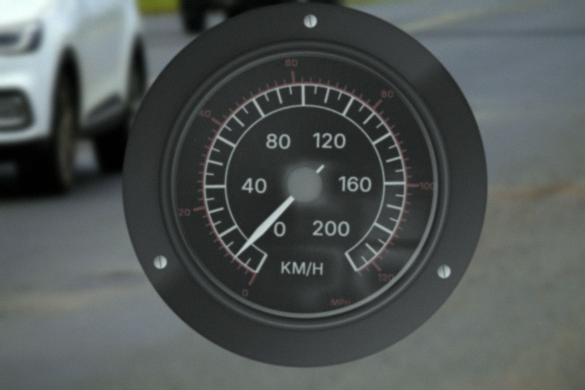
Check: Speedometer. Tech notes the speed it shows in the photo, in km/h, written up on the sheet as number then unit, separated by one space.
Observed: 10 km/h
